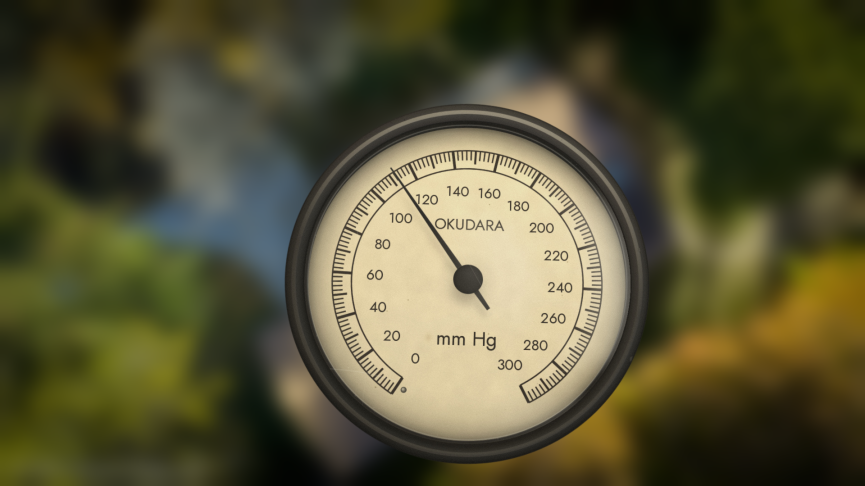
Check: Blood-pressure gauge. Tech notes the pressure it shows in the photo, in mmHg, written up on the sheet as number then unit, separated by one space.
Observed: 112 mmHg
